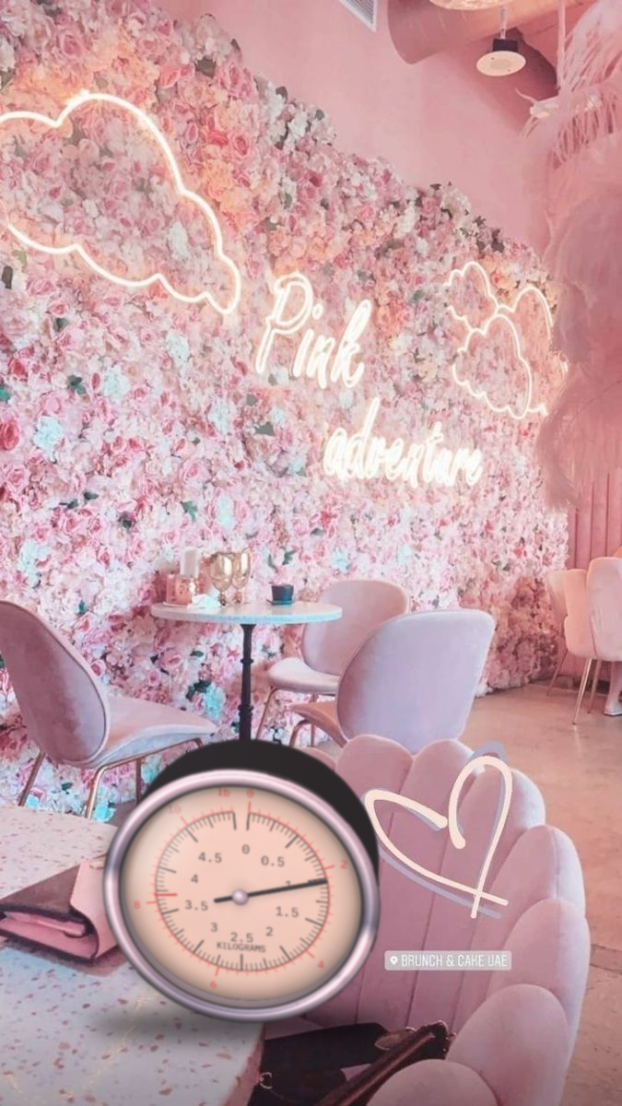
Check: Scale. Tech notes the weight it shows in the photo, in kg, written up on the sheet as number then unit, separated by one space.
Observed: 1 kg
